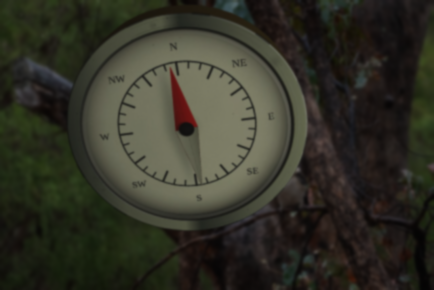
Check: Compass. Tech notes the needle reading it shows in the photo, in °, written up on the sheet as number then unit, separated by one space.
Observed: 355 °
